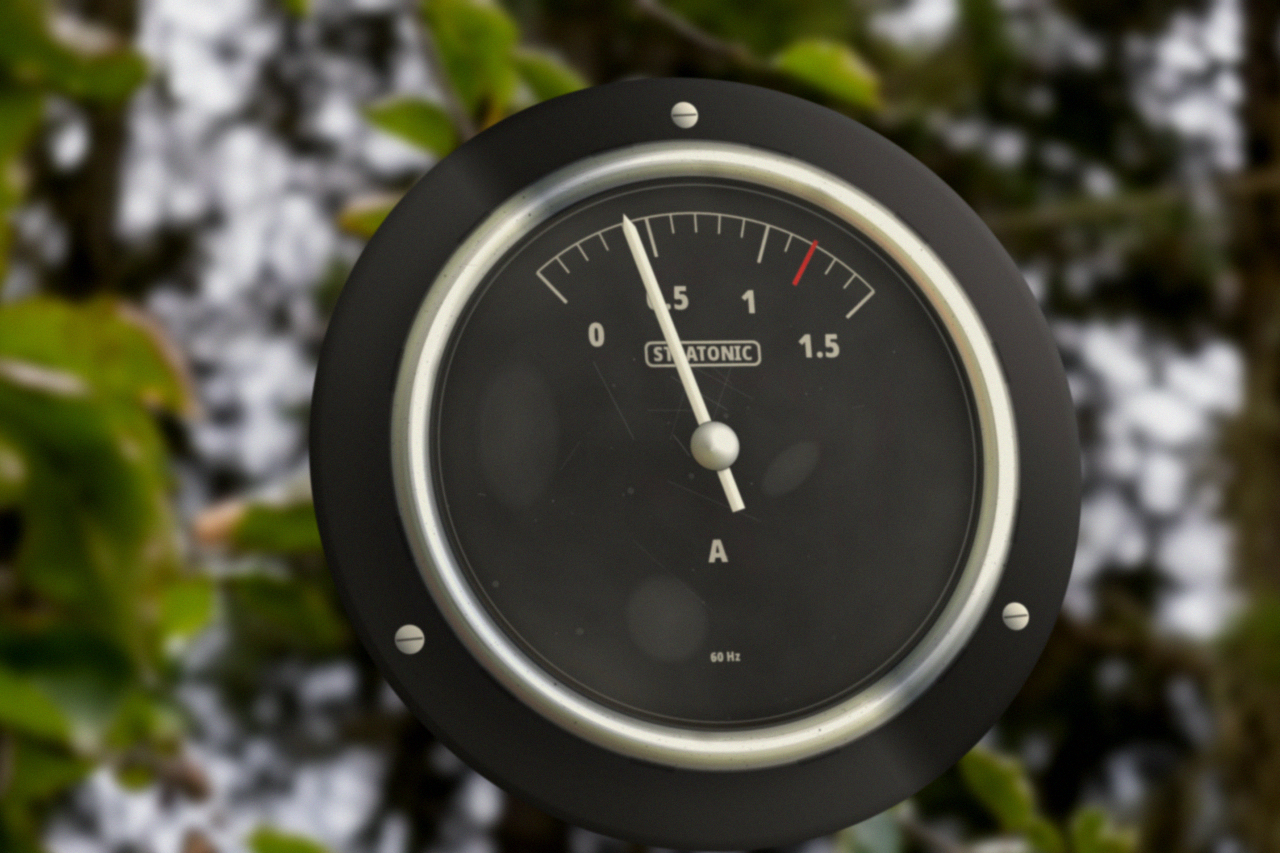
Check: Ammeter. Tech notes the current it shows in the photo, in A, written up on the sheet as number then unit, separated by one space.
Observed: 0.4 A
